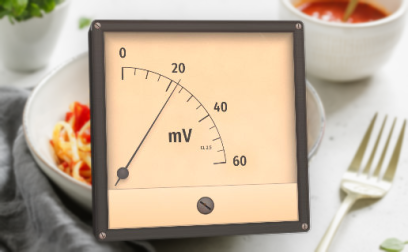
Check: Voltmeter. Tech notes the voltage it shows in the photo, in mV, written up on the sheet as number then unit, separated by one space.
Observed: 22.5 mV
